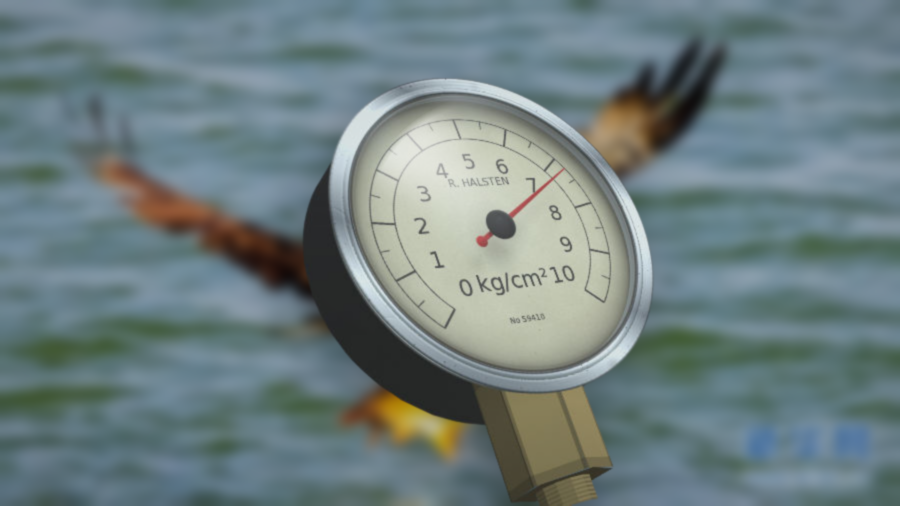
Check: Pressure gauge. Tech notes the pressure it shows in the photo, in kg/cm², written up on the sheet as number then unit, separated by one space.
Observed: 7.25 kg/cm²
